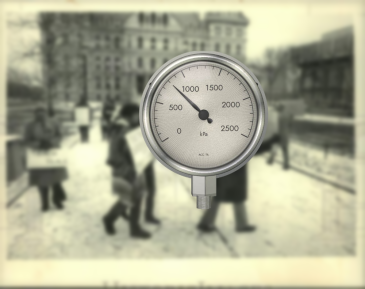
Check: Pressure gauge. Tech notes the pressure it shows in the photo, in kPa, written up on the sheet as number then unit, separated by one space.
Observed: 800 kPa
